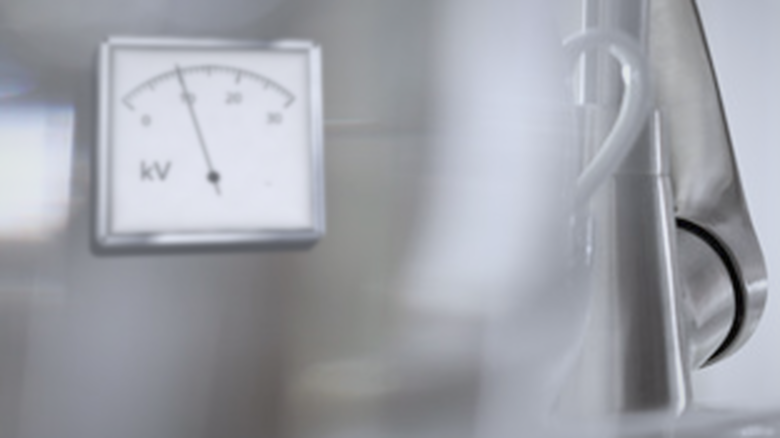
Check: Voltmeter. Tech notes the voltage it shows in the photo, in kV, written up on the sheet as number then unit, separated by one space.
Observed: 10 kV
